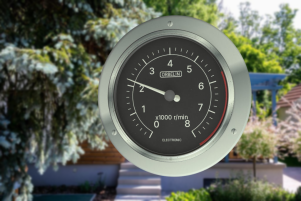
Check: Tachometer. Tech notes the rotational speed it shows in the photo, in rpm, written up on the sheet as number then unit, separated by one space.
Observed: 2200 rpm
